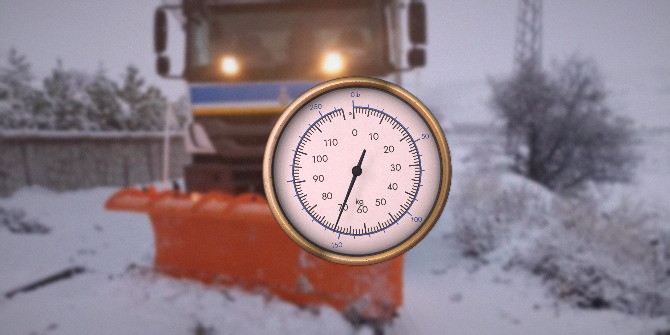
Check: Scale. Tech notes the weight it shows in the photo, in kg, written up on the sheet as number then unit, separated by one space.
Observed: 70 kg
